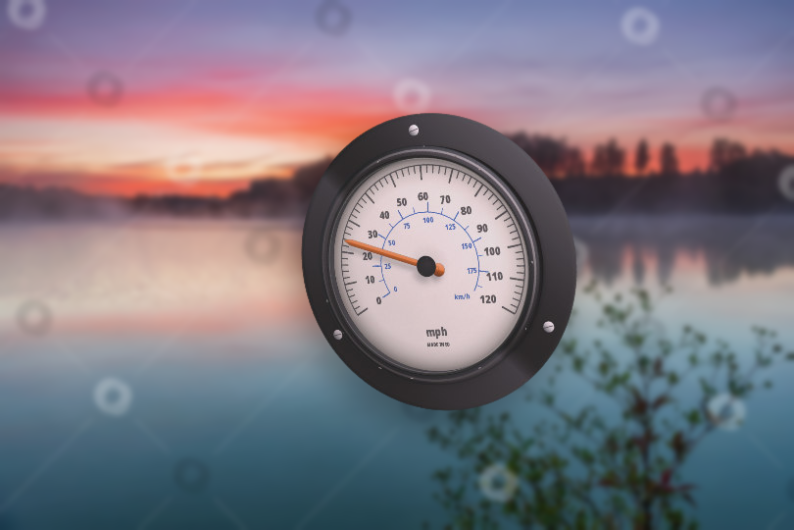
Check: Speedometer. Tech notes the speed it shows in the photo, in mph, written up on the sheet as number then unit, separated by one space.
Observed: 24 mph
